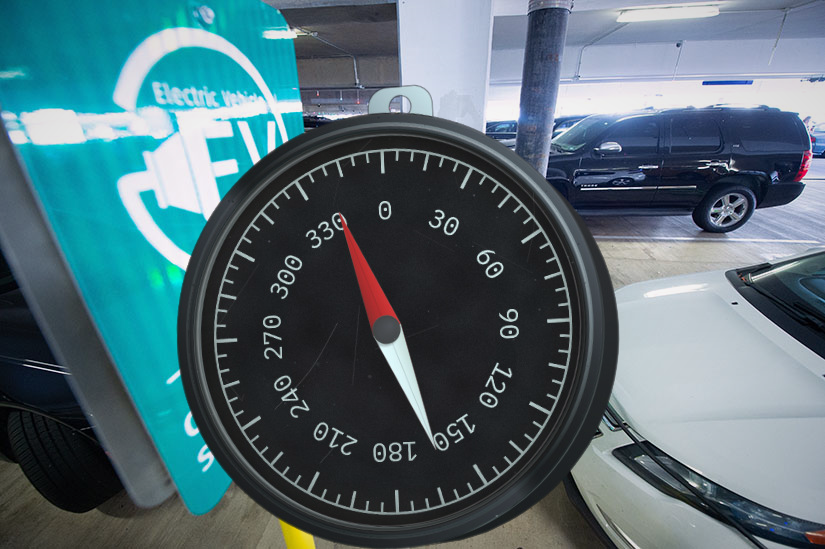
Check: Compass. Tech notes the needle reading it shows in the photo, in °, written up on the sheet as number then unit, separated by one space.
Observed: 340 °
